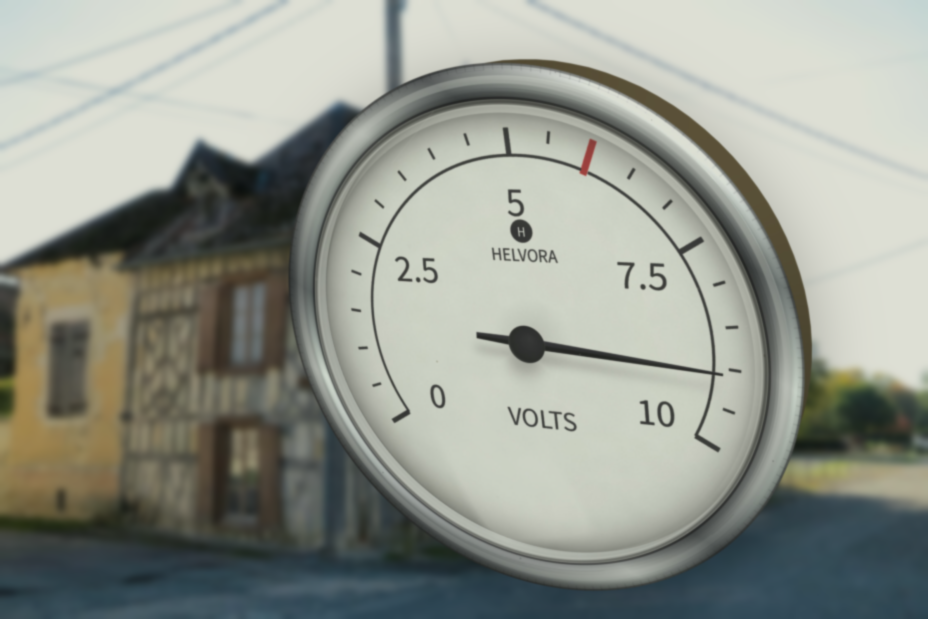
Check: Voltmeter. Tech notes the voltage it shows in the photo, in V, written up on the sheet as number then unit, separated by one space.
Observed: 9 V
